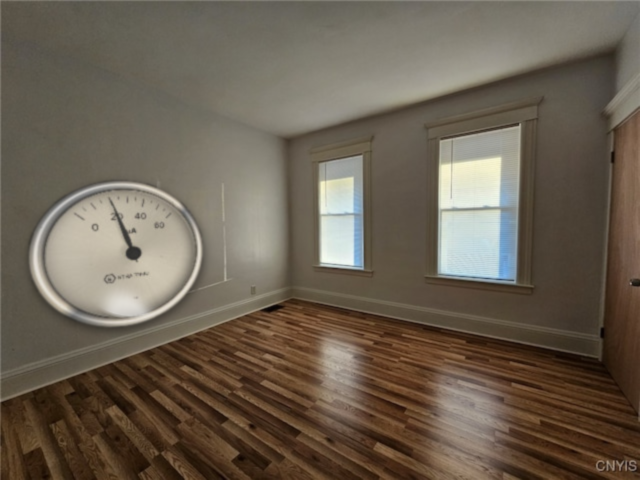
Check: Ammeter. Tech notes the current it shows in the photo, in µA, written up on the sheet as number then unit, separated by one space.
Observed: 20 µA
